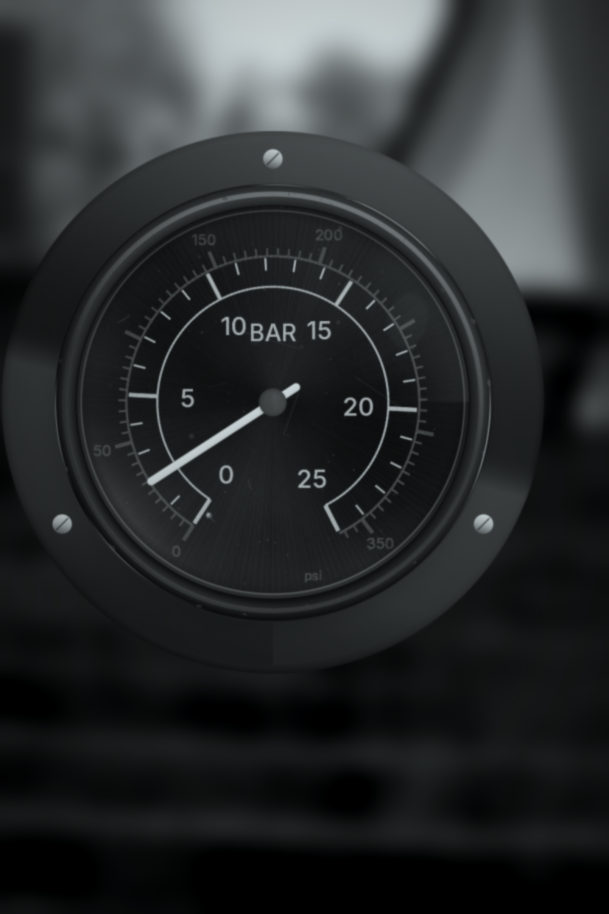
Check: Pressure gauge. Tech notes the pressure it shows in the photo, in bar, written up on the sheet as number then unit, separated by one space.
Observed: 2 bar
